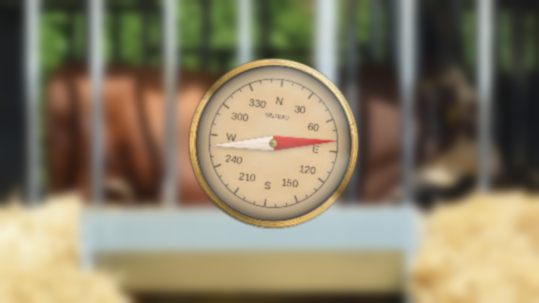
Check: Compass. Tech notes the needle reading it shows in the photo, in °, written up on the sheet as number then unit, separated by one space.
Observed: 80 °
